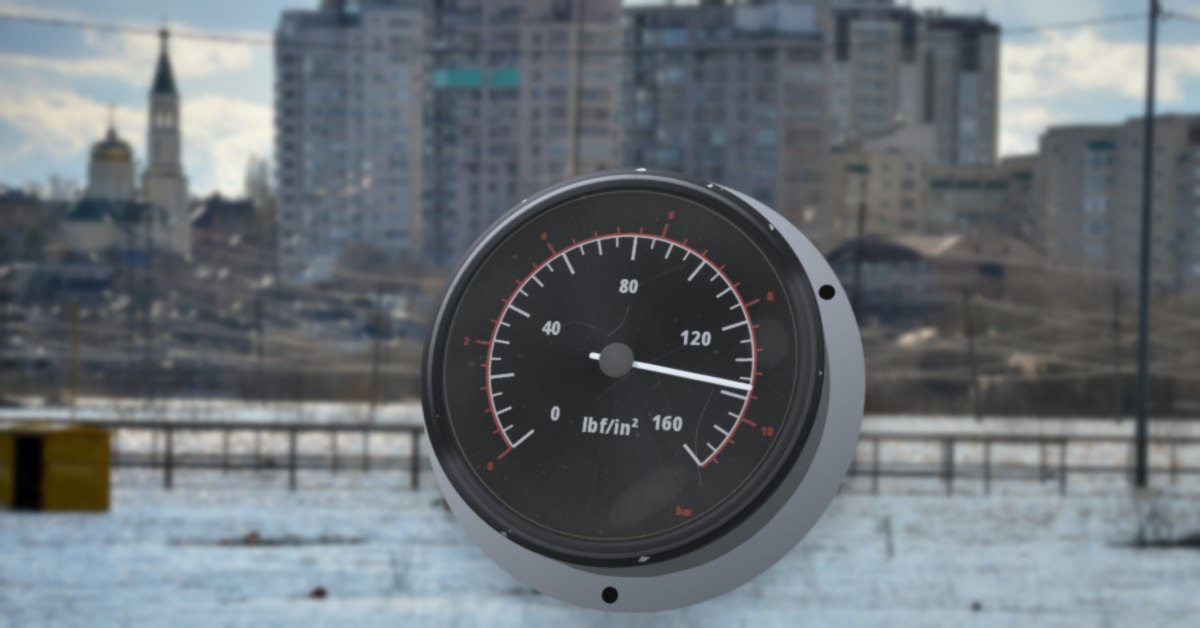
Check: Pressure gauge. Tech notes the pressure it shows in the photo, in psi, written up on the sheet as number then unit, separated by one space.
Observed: 137.5 psi
